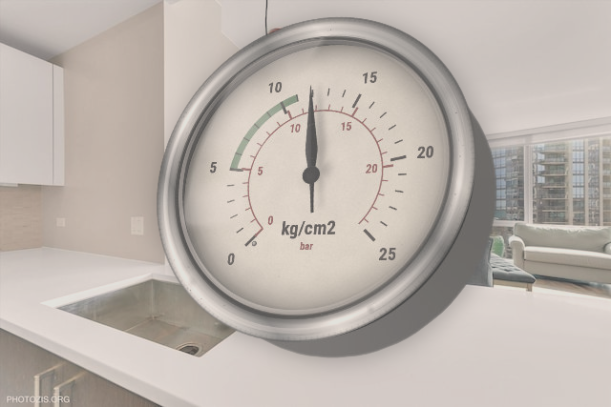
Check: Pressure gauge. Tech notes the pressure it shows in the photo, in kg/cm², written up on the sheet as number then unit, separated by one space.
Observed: 12 kg/cm²
